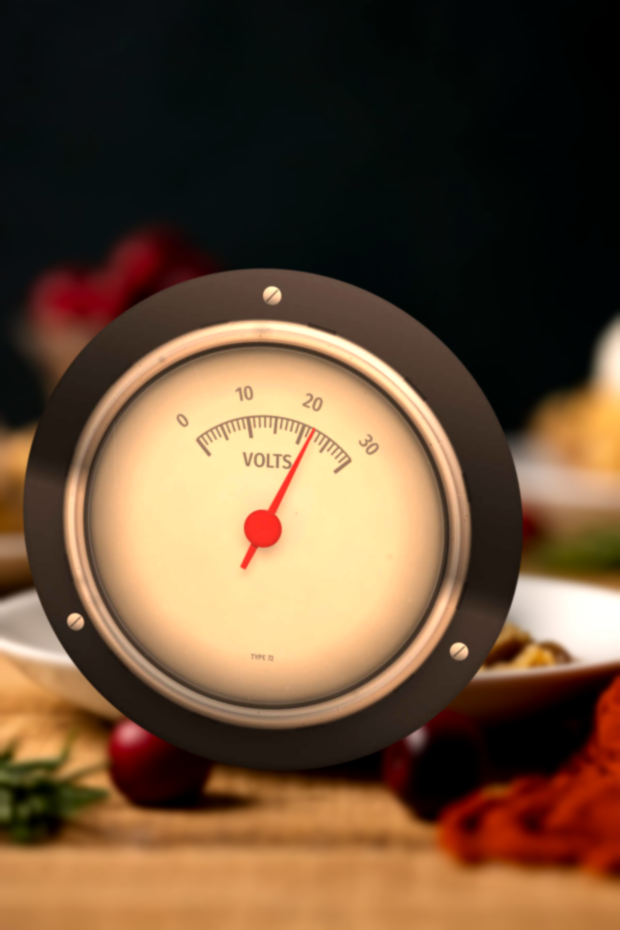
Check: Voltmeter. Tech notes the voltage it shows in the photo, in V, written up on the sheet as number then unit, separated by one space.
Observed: 22 V
